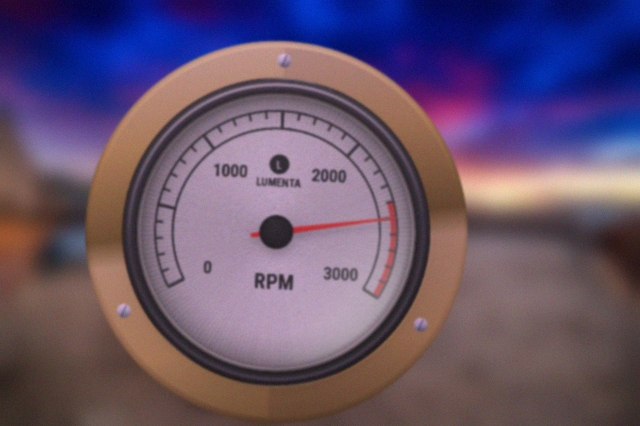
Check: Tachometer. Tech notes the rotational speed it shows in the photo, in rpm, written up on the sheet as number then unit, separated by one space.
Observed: 2500 rpm
